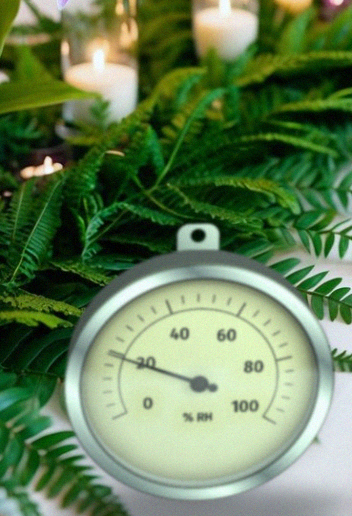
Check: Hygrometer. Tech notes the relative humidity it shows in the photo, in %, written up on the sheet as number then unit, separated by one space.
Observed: 20 %
